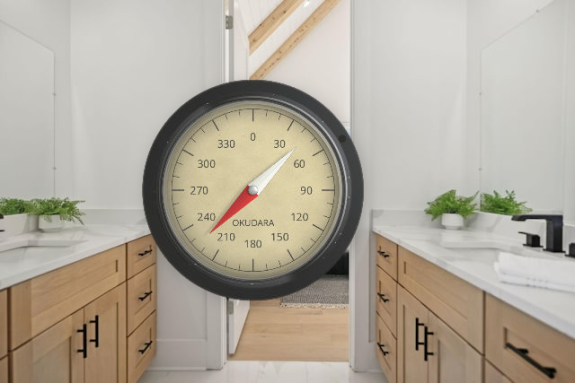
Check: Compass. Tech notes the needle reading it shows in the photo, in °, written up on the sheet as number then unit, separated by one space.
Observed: 225 °
